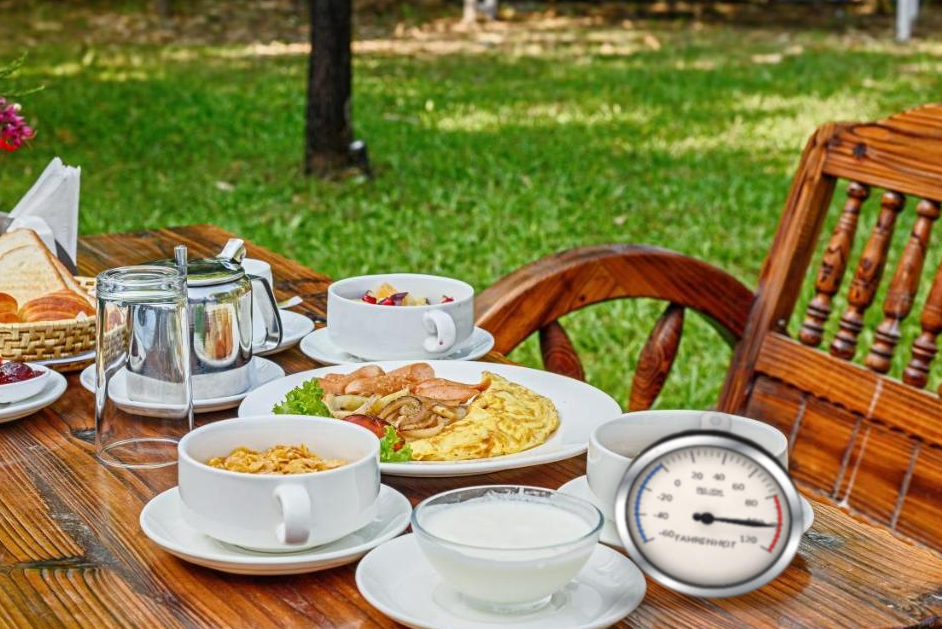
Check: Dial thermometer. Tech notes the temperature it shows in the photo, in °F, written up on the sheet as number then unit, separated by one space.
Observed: 100 °F
